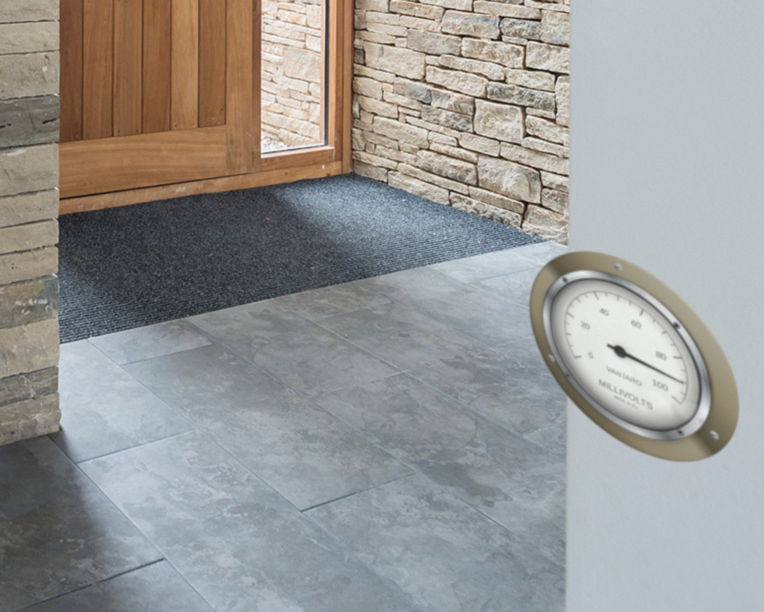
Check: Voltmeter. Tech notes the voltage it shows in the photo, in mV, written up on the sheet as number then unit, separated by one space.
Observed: 90 mV
